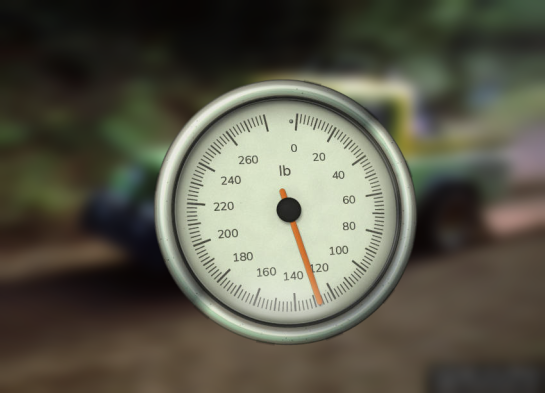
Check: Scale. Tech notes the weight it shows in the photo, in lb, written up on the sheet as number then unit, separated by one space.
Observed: 128 lb
